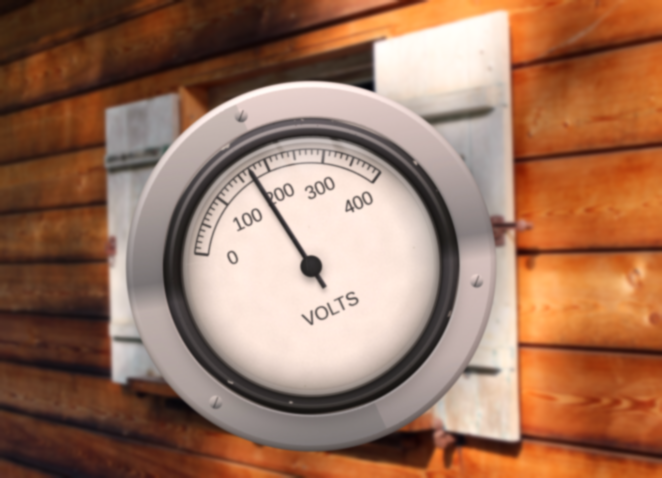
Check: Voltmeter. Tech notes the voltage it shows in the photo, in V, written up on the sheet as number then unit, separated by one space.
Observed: 170 V
